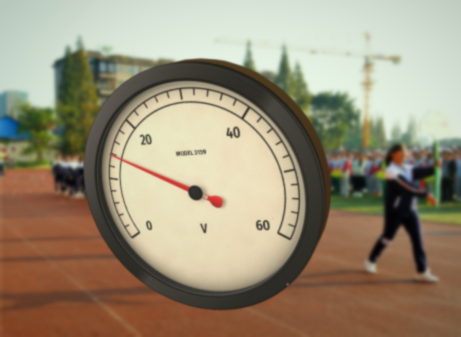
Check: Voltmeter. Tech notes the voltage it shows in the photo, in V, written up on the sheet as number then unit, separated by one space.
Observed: 14 V
